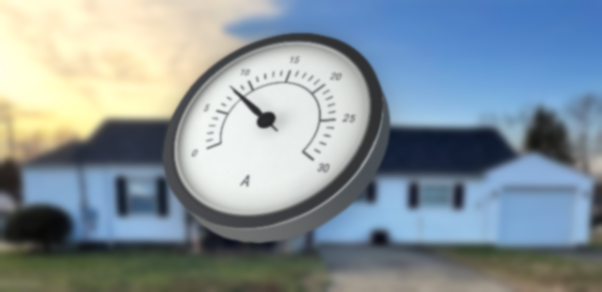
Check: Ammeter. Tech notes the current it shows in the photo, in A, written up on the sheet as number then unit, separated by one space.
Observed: 8 A
